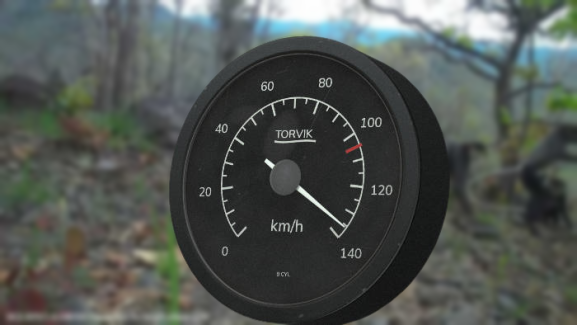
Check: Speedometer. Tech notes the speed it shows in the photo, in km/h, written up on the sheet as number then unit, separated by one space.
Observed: 135 km/h
